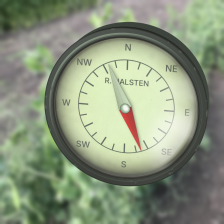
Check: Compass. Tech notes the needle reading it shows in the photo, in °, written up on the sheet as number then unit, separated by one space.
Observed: 157.5 °
